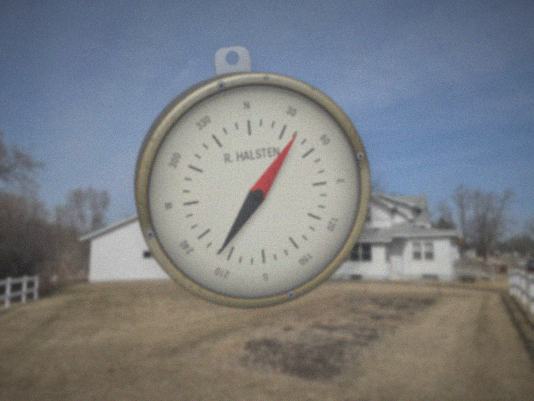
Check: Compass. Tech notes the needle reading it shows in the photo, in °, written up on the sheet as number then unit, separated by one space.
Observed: 40 °
